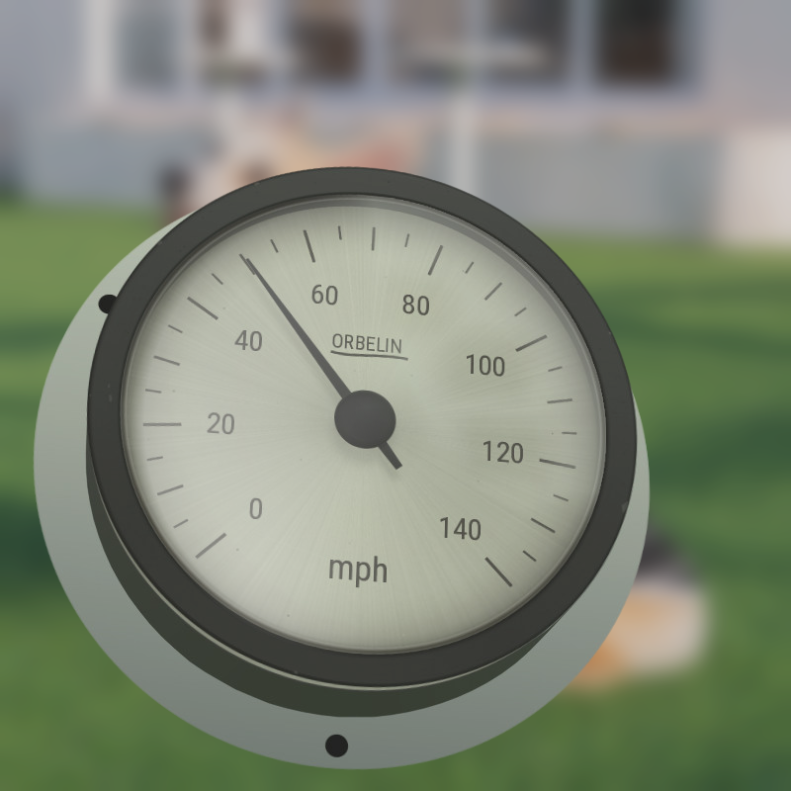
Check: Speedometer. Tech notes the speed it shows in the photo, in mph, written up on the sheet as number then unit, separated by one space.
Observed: 50 mph
